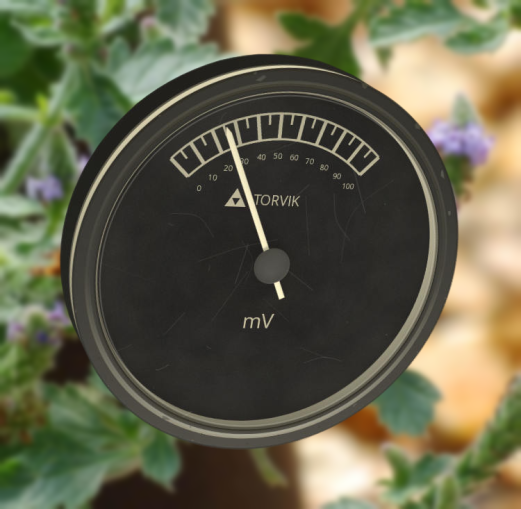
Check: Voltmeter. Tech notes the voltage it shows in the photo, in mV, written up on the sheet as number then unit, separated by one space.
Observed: 25 mV
